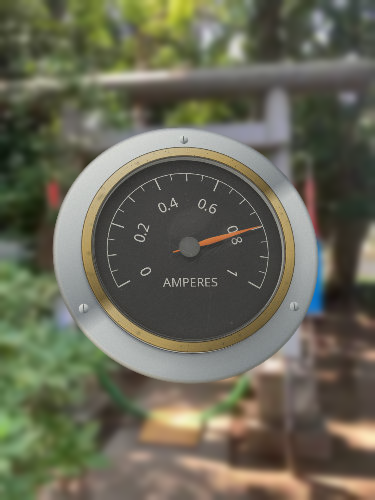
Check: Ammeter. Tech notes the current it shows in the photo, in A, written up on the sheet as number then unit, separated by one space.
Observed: 0.8 A
